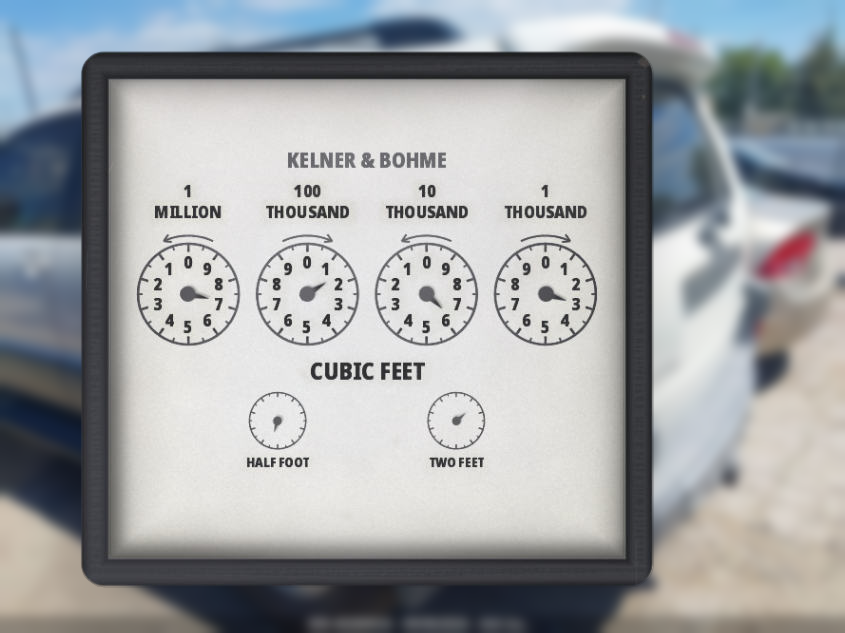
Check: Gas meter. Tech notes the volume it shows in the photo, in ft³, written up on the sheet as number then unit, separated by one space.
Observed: 716300 ft³
